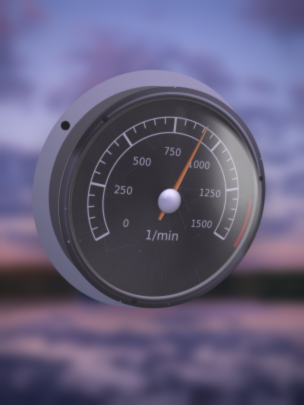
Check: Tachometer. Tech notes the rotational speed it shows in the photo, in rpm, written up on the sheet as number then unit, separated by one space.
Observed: 900 rpm
